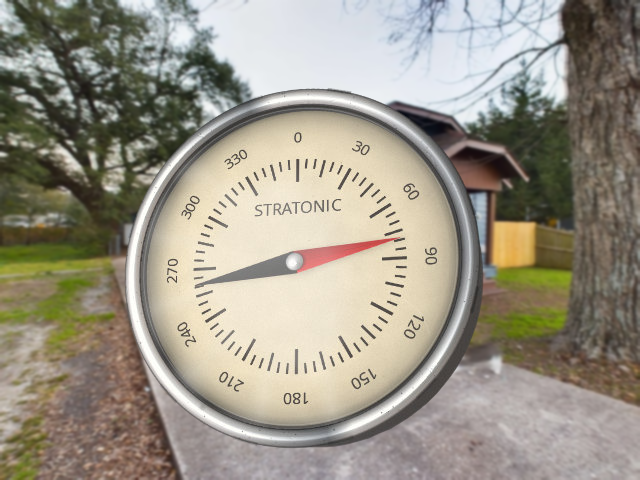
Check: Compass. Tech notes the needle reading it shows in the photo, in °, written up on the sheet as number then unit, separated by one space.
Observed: 80 °
